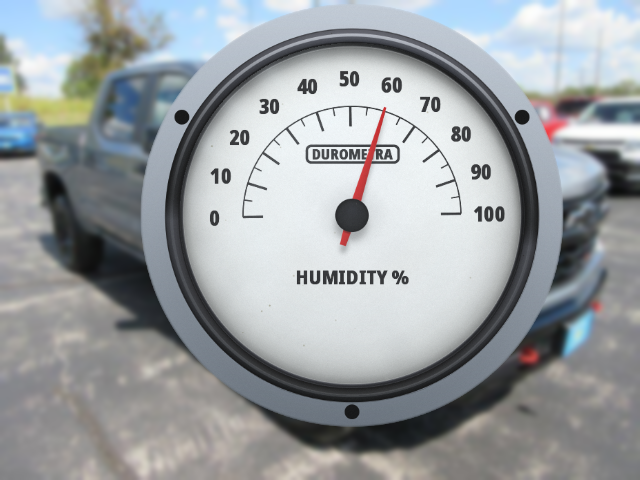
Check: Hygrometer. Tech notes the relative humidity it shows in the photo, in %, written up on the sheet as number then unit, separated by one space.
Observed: 60 %
